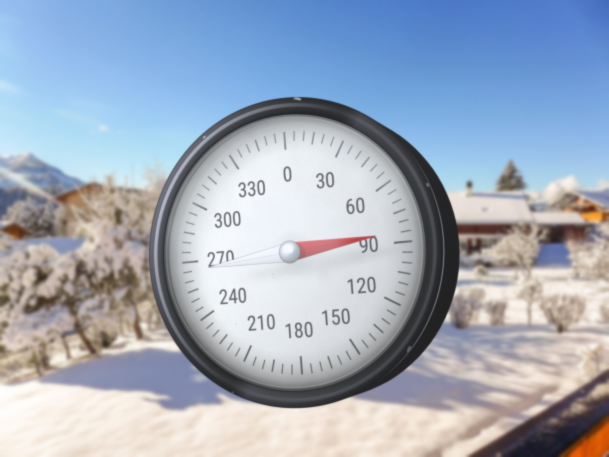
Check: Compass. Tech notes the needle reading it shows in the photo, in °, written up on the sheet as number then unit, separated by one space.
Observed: 85 °
